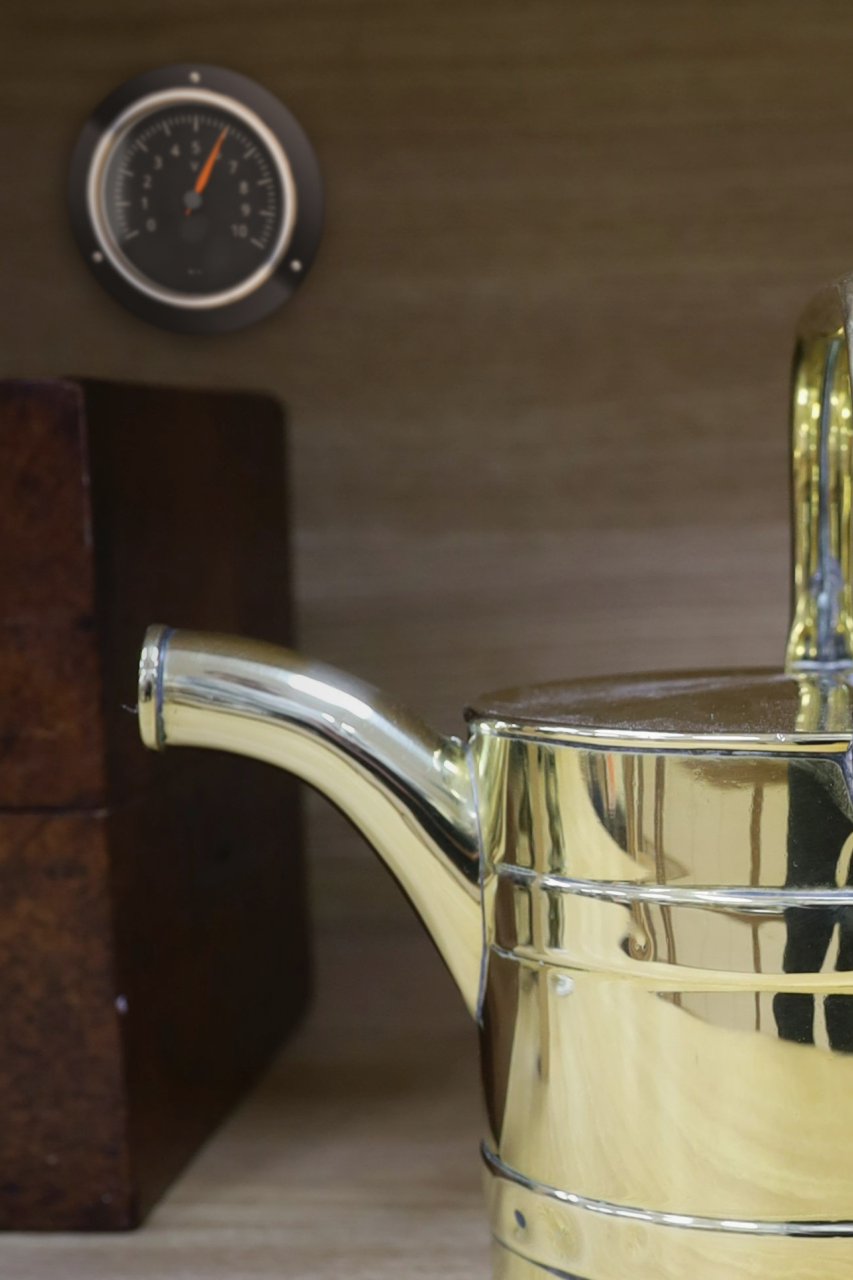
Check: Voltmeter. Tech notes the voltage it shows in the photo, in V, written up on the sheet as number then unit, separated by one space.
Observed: 6 V
